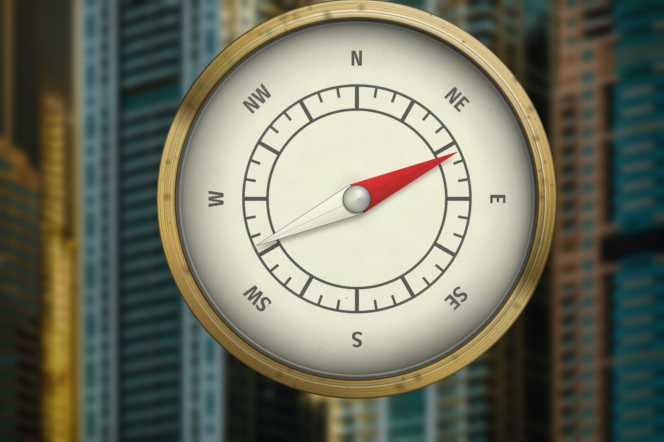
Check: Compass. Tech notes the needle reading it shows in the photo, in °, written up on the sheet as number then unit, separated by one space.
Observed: 65 °
